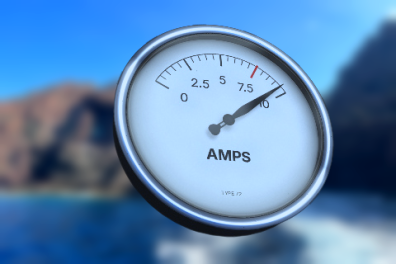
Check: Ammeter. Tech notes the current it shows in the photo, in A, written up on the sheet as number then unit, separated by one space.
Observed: 9.5 A
